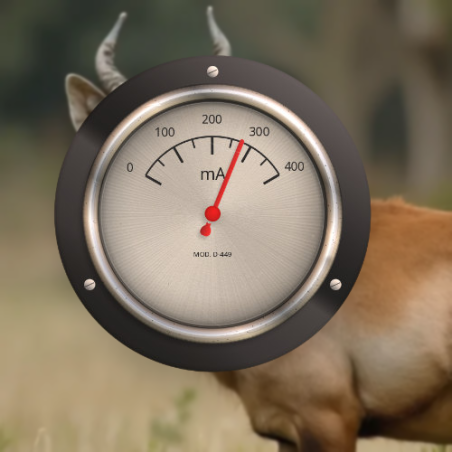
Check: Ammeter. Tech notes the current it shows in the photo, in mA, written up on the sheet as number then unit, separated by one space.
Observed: 275 mA
